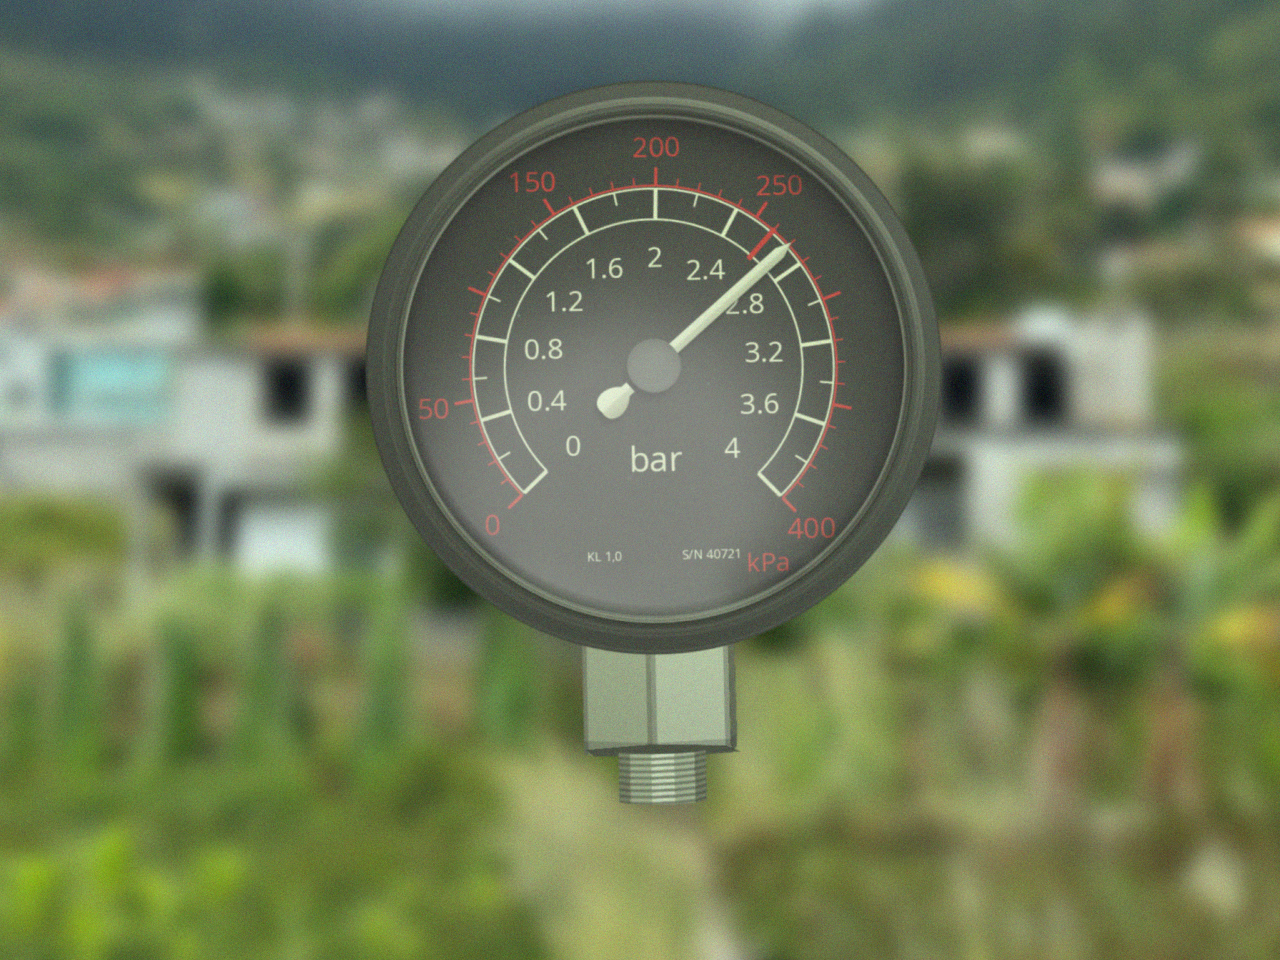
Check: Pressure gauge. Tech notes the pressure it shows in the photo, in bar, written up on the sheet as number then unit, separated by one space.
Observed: 2.7 bar
